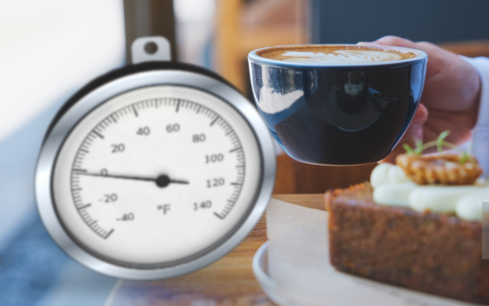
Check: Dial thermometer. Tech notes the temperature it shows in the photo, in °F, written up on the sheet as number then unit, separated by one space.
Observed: 0 °F
